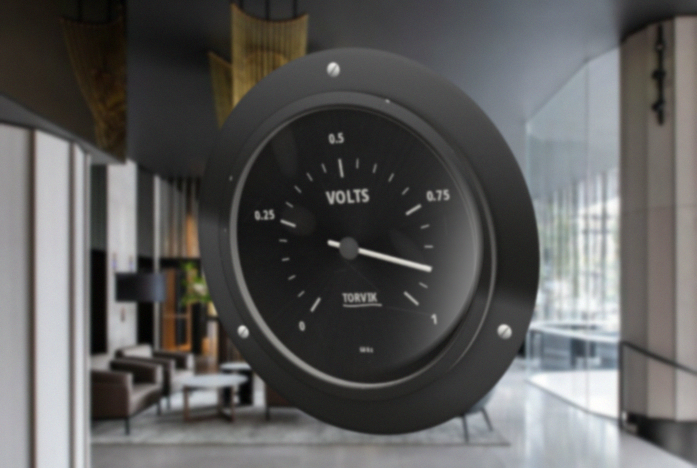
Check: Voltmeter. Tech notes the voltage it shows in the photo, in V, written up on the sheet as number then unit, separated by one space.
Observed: 0.9 V
